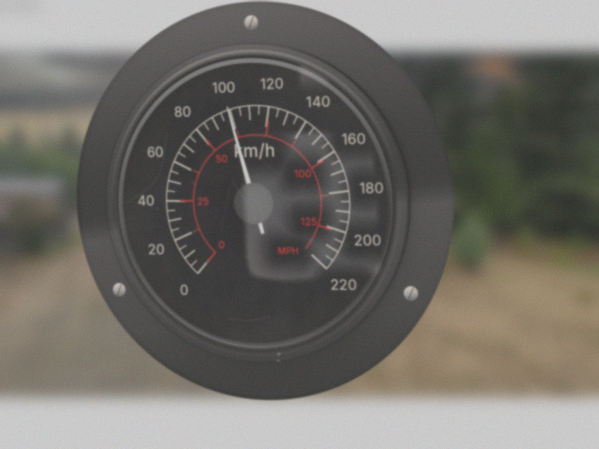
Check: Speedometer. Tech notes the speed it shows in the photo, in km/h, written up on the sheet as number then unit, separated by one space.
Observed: 100 km/h
